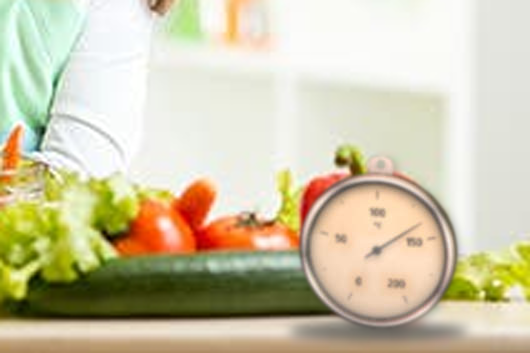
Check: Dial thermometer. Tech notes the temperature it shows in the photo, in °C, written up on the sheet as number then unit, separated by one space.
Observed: 137.5 °C
